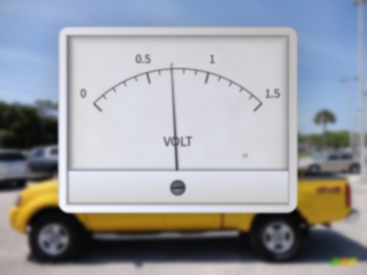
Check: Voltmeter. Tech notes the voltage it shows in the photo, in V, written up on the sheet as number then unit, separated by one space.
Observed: 0.7 V
